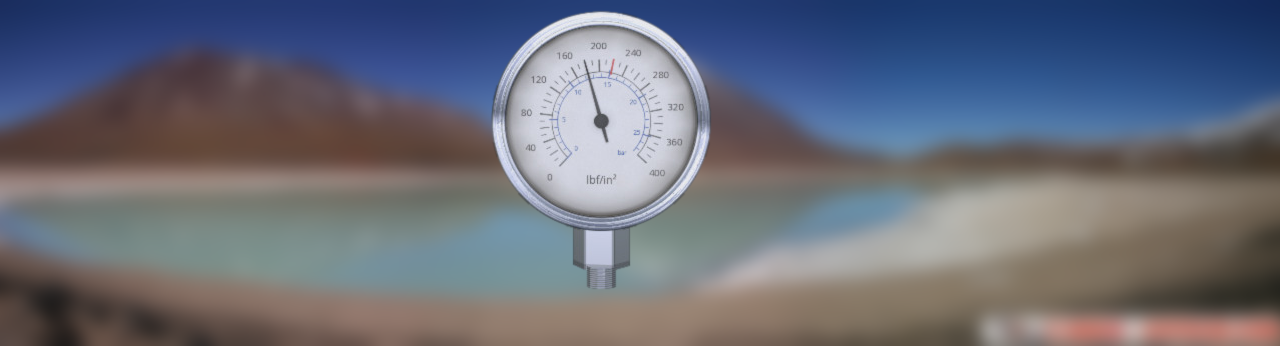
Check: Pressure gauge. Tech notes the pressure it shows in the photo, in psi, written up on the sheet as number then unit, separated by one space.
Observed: 180 psi
